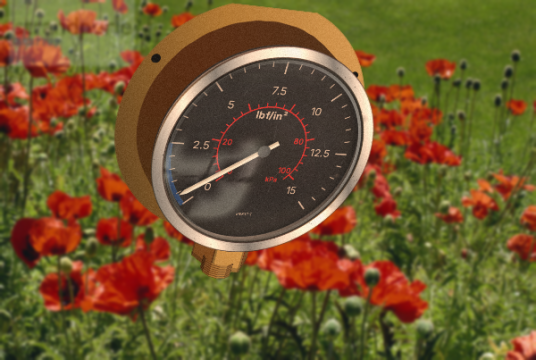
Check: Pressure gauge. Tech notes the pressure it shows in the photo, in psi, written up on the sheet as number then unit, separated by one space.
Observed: 0.5 psi
